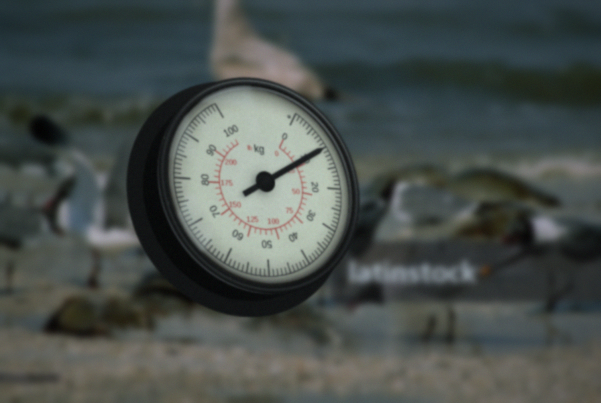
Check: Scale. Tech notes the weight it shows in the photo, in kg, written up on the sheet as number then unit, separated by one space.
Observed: 10 kg
